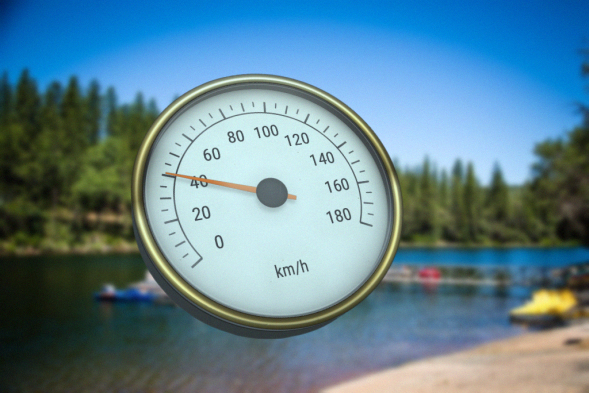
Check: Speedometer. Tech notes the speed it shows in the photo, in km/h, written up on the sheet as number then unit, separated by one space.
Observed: 40 km/h
